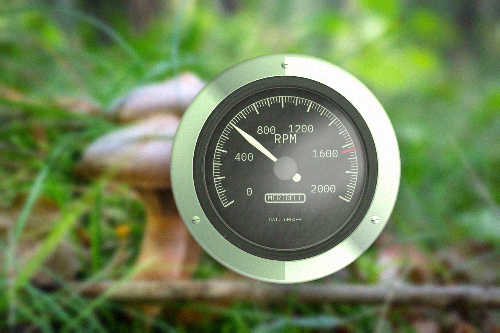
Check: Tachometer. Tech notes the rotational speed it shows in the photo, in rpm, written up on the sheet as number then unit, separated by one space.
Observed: 600 rpm
